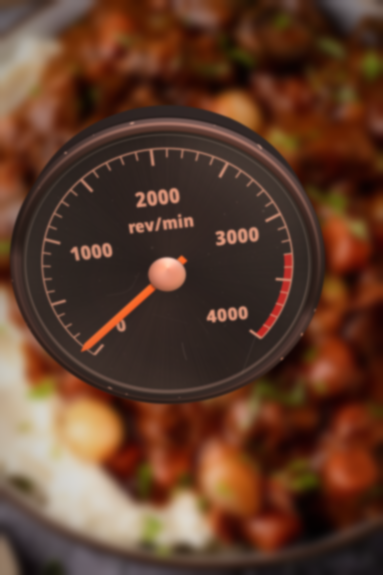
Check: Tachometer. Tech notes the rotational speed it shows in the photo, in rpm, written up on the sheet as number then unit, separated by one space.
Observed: 100 rpm
